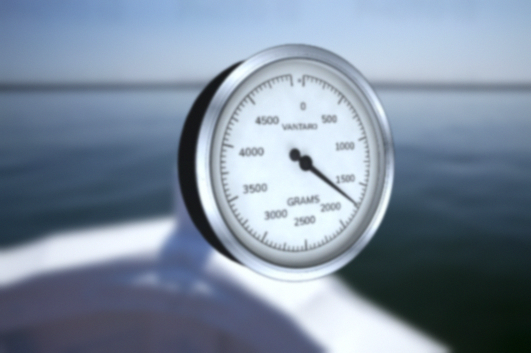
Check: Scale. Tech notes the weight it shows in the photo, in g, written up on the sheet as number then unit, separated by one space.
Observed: 1750 g
